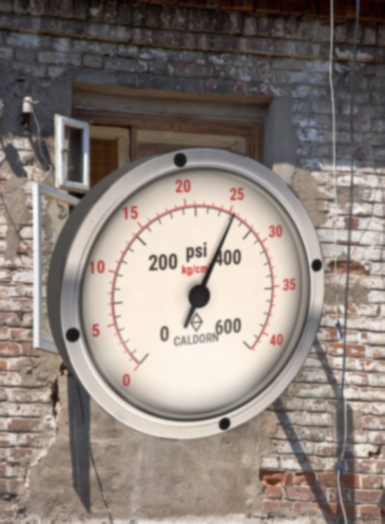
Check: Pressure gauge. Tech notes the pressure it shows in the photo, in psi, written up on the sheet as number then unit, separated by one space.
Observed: 360 psi
